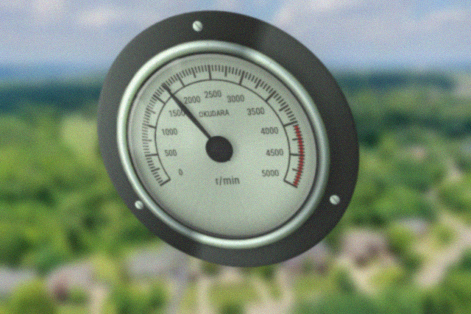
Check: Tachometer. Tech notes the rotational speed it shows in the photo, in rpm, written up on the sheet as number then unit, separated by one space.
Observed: 1750 rpm
